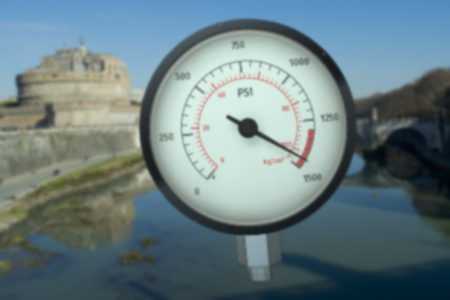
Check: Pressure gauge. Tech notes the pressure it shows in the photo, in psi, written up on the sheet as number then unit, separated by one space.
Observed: 1450 psi
